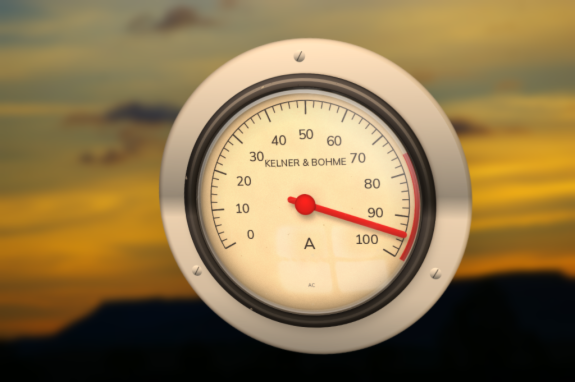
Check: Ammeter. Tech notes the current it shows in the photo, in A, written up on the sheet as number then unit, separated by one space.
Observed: 94 A
